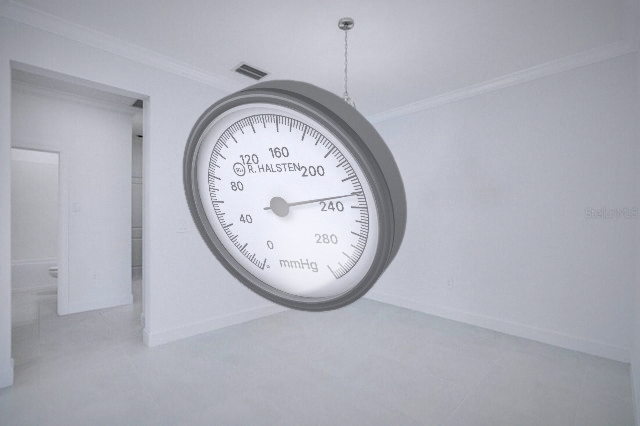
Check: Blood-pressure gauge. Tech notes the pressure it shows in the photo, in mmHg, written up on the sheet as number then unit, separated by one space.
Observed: 230 mmHg
